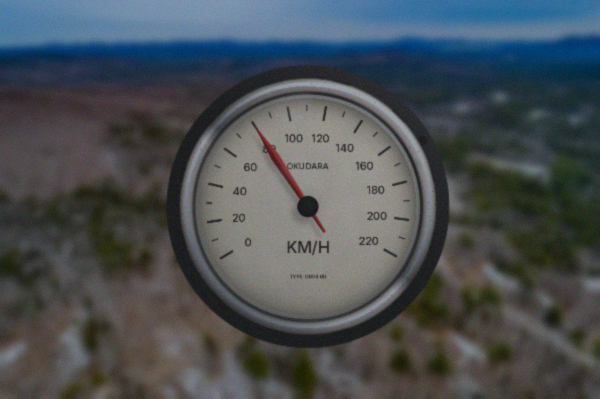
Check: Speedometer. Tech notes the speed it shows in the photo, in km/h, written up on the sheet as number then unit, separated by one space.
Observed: 80 km/h
